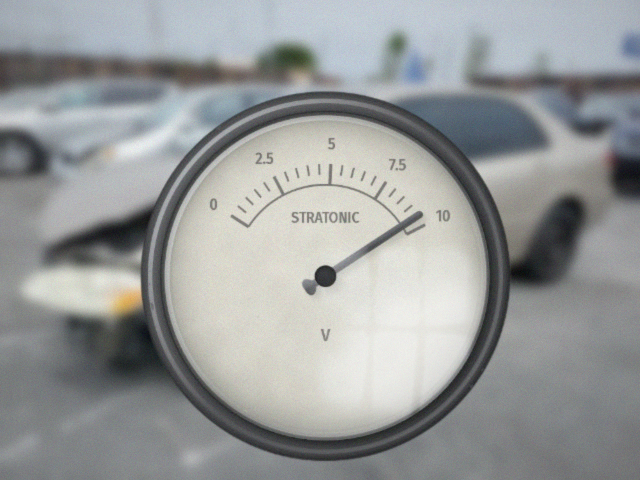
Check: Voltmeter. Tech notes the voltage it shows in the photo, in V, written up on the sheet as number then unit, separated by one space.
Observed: 9.5 V
